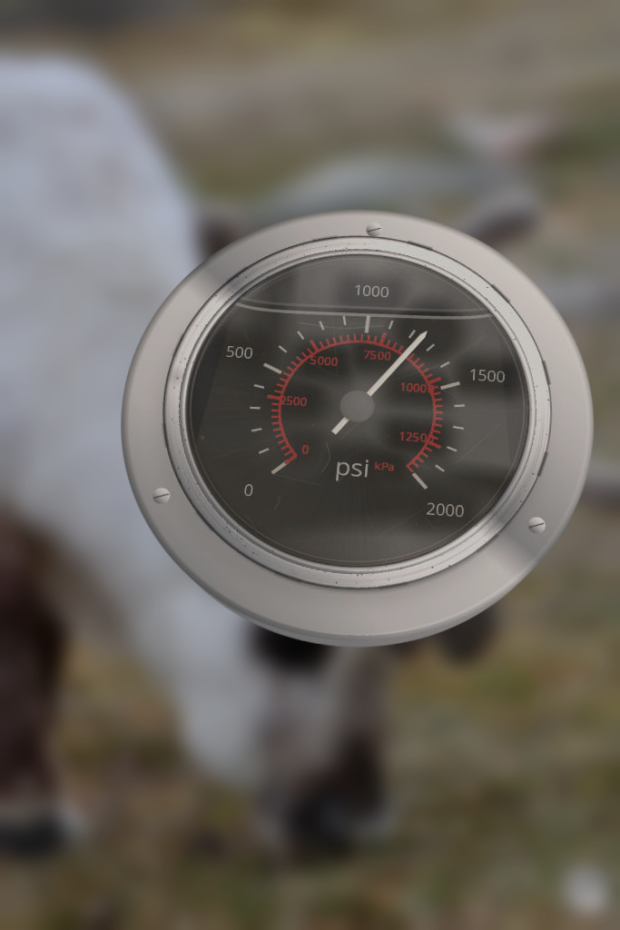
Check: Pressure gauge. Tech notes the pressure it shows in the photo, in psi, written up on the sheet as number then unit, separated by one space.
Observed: 1250 psi
